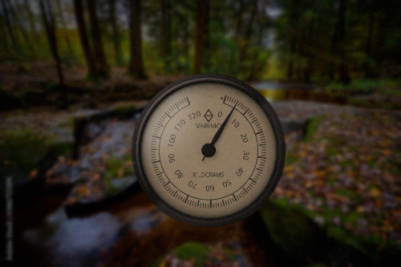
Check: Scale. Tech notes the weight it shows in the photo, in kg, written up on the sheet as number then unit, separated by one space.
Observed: 5 kg
